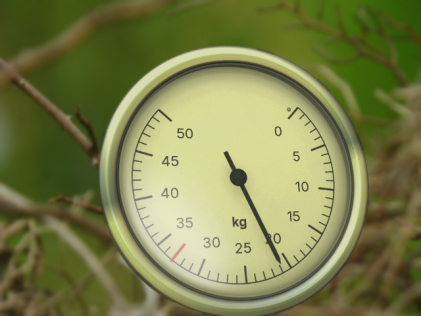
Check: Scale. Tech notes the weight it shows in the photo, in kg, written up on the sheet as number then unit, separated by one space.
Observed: 21 kg
